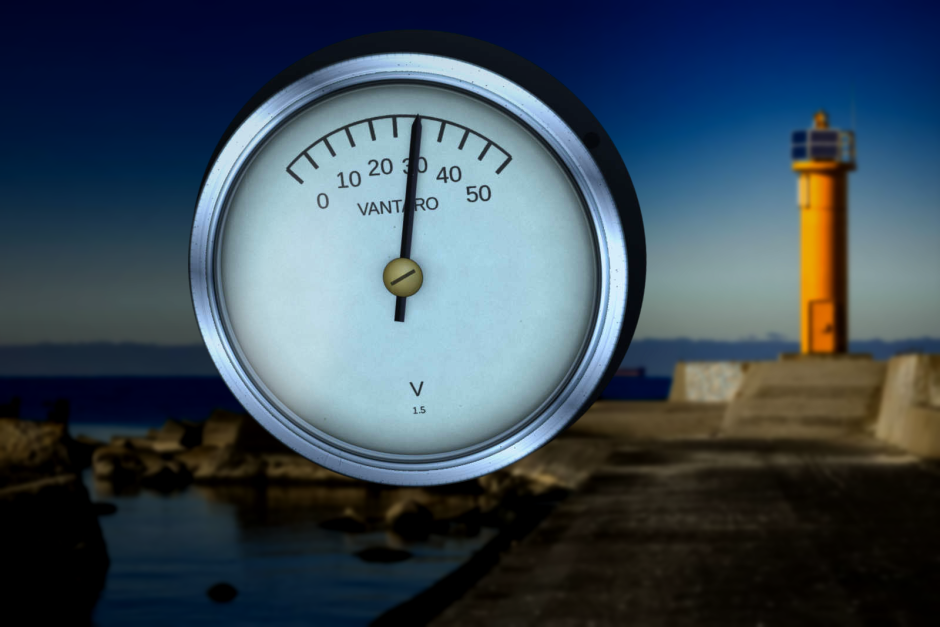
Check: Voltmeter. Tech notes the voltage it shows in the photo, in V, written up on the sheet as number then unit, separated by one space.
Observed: 30 V
